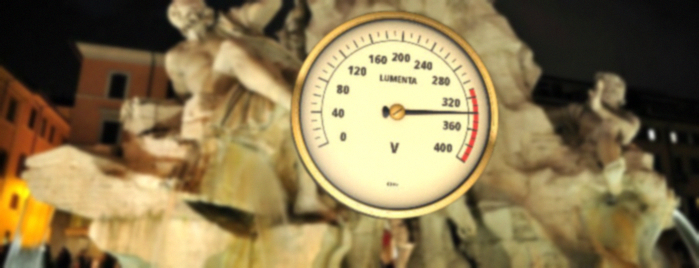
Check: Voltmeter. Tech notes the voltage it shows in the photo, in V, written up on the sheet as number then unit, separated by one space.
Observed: 340 V
